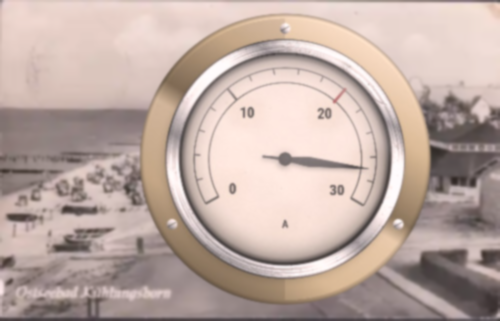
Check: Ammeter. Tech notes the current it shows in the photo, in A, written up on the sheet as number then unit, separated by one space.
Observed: 27 A
